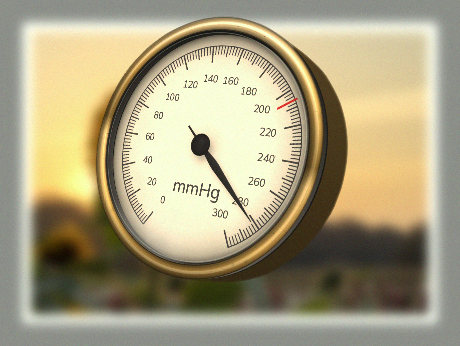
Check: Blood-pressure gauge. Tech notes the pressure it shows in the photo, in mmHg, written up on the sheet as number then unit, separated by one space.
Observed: 280 mmHg
